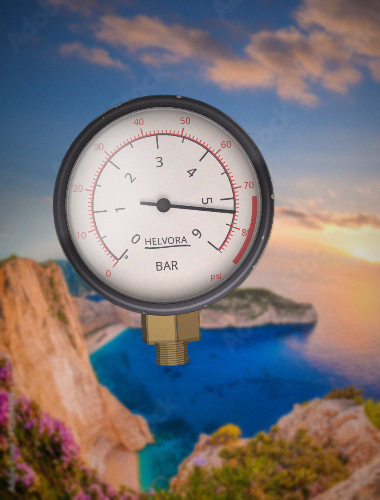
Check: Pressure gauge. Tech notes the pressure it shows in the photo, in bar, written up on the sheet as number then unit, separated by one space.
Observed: 5.25 bar
